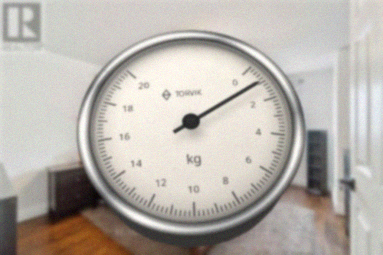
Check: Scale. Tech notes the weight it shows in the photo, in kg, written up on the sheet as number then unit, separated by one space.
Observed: 1 kg
